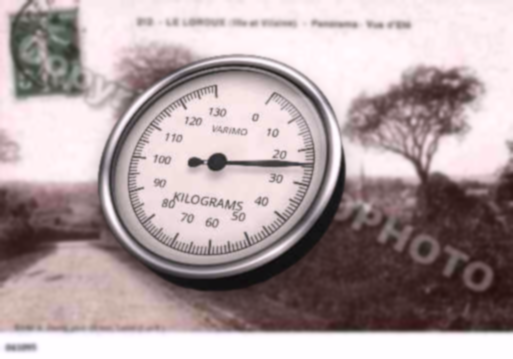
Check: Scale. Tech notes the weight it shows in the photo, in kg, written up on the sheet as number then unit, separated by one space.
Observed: 25 kg
